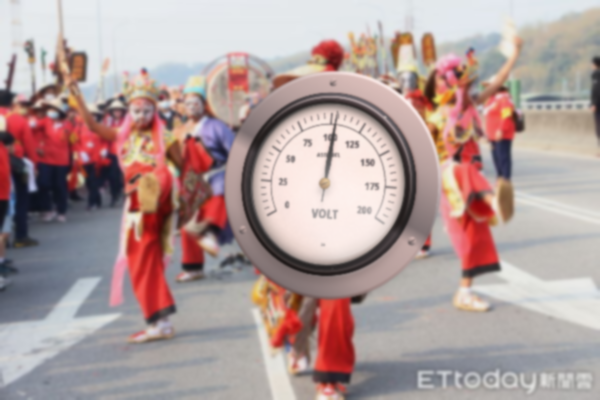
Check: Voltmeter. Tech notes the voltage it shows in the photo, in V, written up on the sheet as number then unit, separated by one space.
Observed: 105 V
